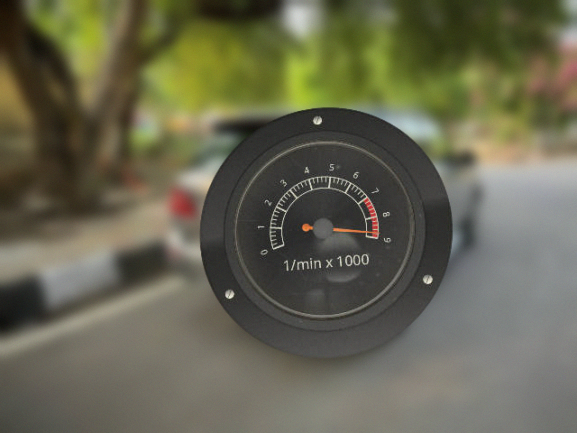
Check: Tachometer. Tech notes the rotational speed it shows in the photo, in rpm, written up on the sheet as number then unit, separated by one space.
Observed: 8800 rpm
